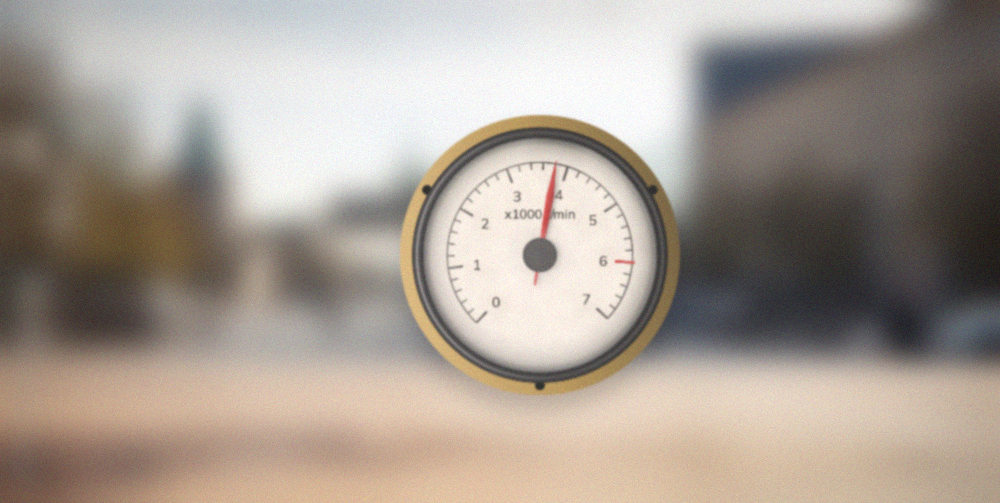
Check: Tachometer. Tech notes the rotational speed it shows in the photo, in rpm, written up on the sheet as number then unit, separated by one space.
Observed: 3800 rpm
